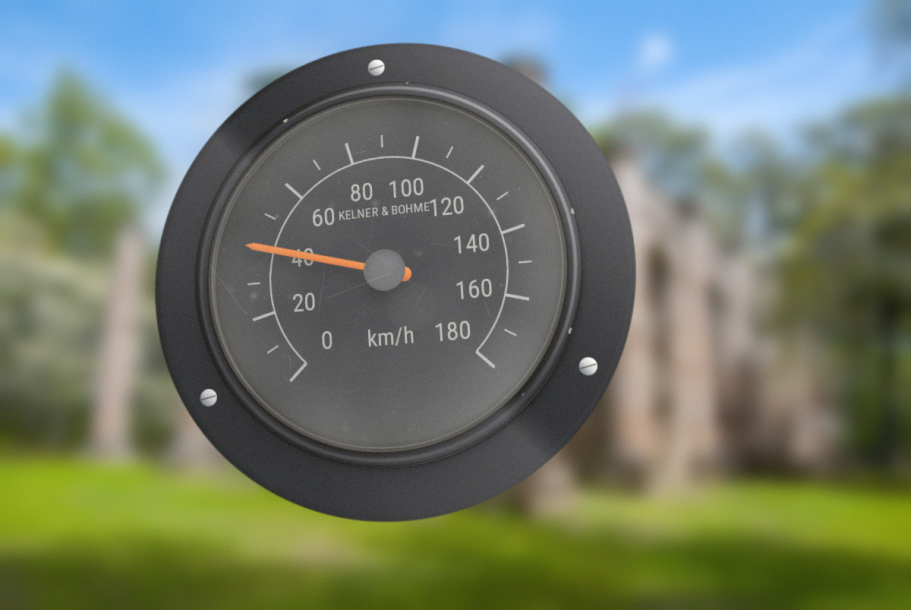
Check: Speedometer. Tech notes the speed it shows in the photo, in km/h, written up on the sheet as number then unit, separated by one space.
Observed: 40 km/h
